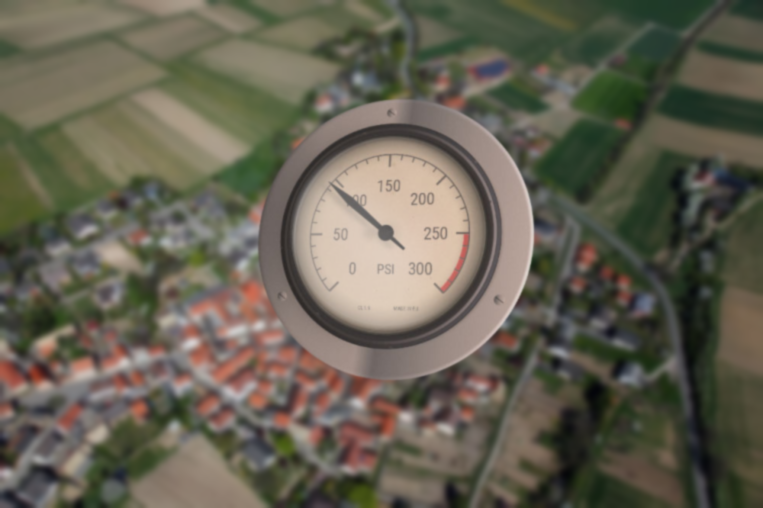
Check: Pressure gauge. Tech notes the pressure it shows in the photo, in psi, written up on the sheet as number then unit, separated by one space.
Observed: 95 psi
